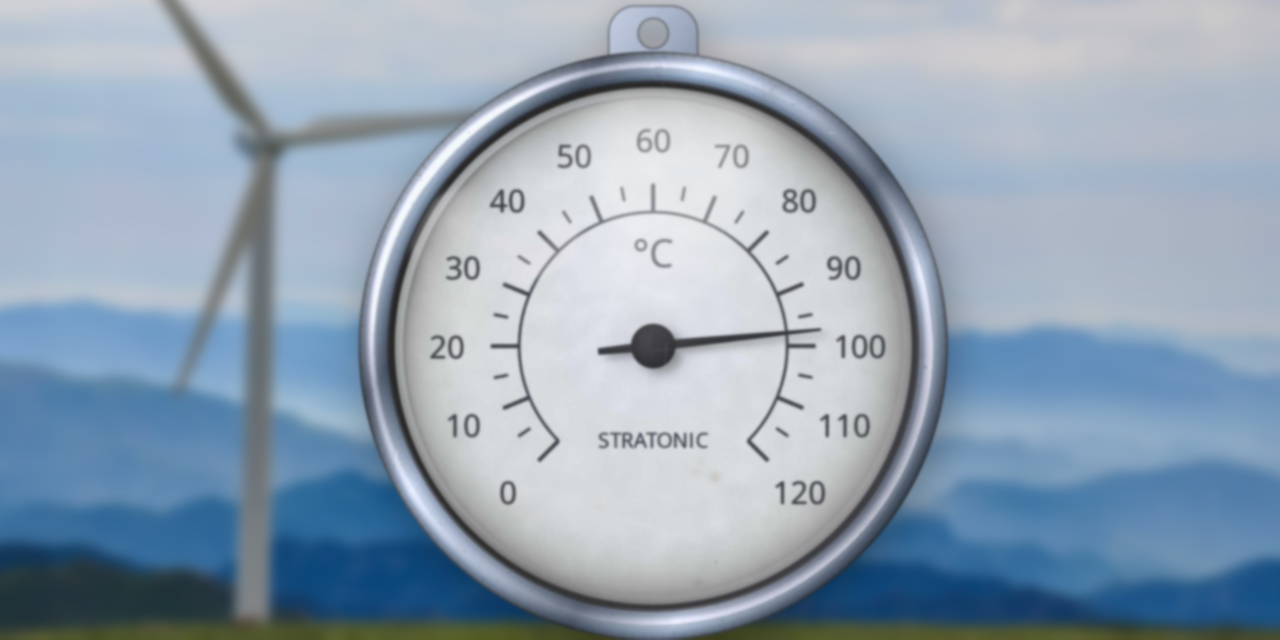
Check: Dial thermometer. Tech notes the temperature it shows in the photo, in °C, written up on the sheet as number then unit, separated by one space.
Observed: 97.5 °C
